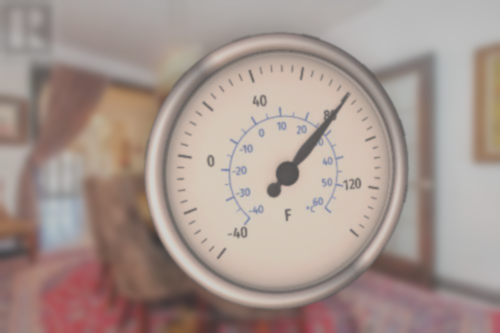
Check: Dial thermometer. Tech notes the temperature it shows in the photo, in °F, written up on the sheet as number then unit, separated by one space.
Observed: 80 °F
